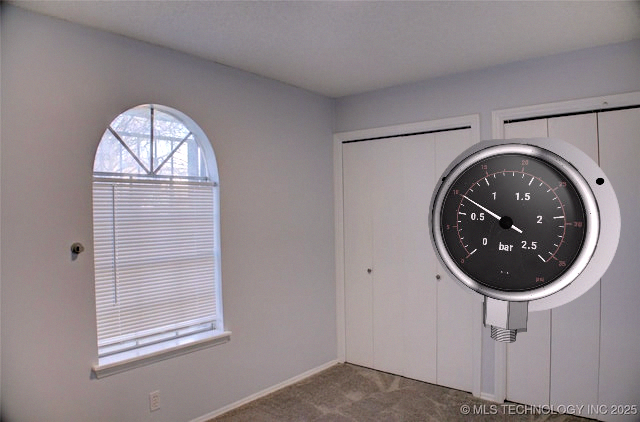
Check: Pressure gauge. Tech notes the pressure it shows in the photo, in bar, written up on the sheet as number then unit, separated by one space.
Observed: 0.7 bar
